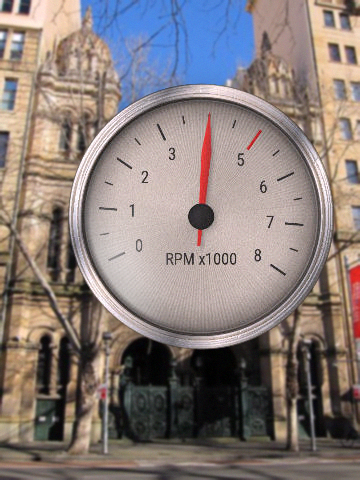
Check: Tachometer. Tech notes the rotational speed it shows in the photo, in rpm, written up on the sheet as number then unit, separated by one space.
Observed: 4000 rpm
